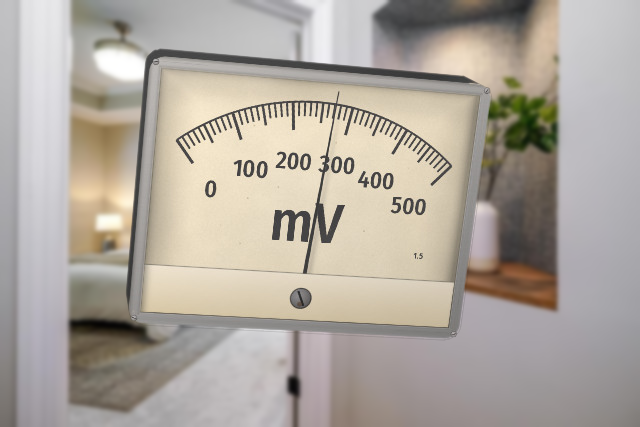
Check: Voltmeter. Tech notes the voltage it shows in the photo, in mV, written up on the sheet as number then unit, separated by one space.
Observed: 270 mV
